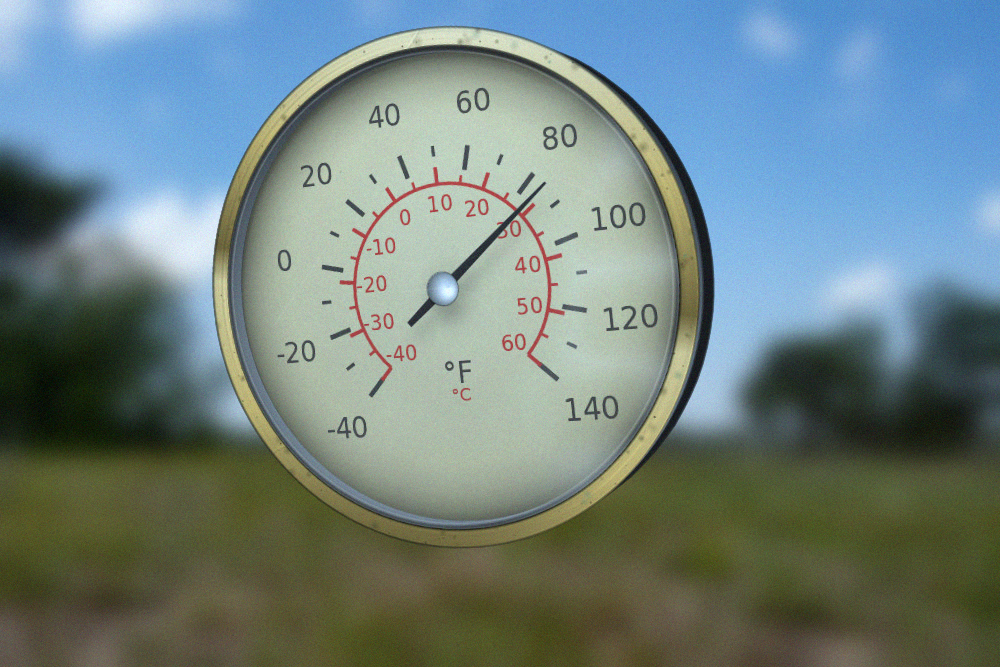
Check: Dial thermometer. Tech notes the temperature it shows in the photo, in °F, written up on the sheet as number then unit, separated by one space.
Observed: 85 °F
